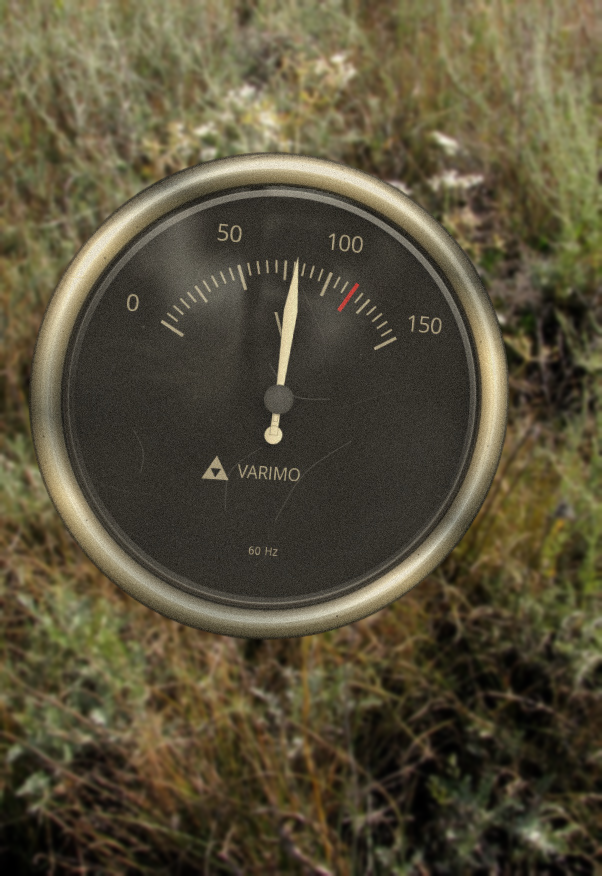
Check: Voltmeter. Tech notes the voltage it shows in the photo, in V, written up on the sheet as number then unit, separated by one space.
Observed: 80 V
